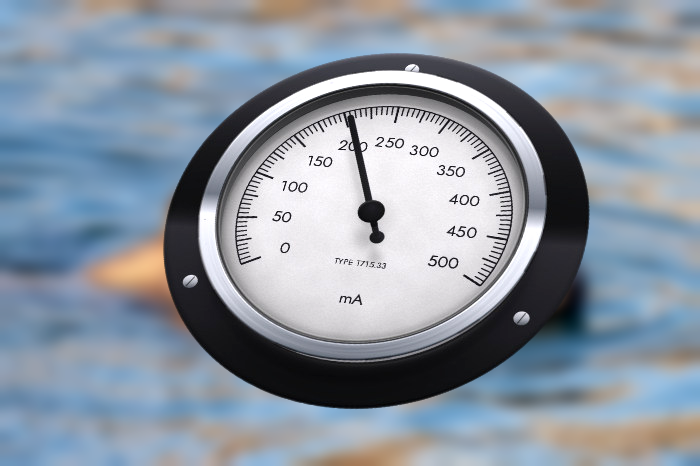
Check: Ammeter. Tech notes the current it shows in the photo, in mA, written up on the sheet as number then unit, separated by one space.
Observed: 205 mA
